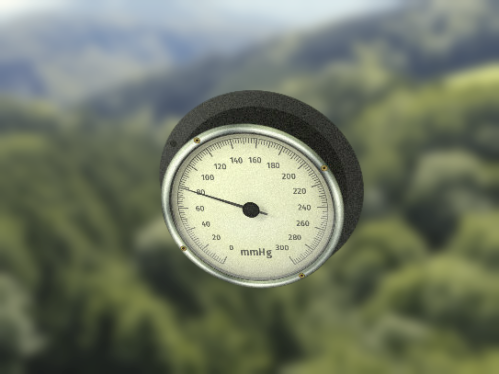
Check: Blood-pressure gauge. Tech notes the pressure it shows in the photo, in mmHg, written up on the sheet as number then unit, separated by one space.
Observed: 80 mmHg
